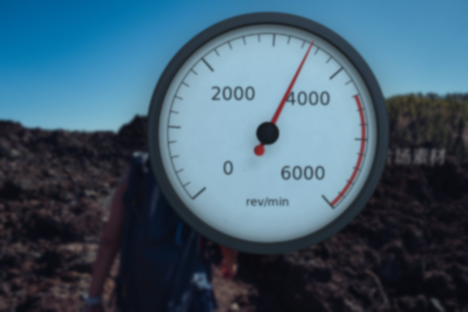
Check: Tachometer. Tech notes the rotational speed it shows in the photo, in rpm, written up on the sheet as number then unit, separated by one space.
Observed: 3500 rpm
